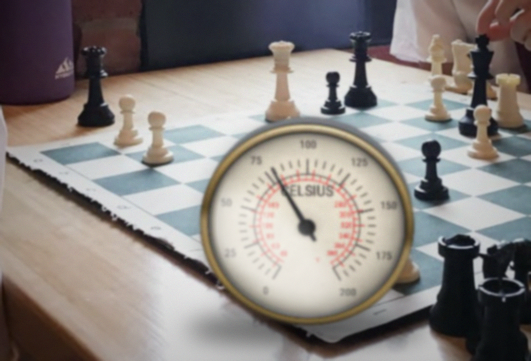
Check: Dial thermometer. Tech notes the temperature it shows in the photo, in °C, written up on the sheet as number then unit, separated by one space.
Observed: 80 °C
